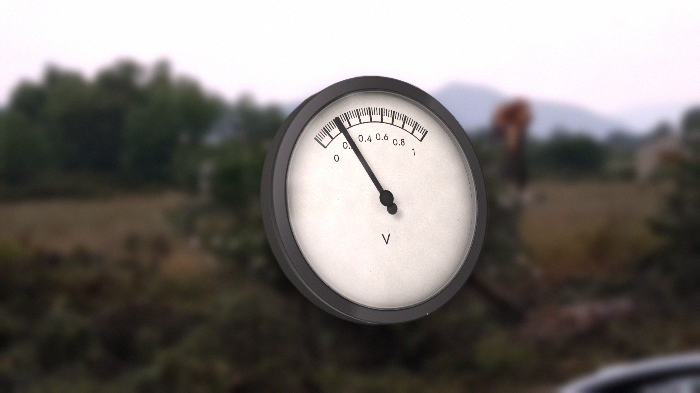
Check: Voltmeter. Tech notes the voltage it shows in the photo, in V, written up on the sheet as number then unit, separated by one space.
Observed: 0.2 V
